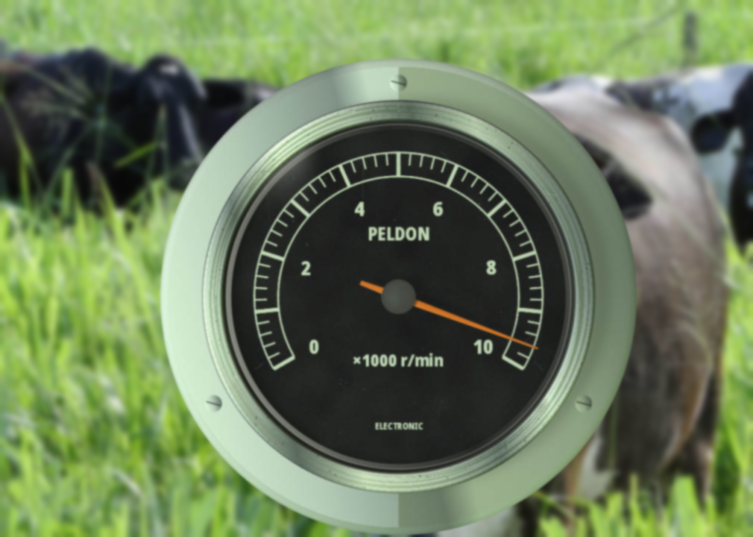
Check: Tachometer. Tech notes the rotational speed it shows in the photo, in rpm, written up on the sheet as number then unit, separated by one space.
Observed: 9600 rpm
